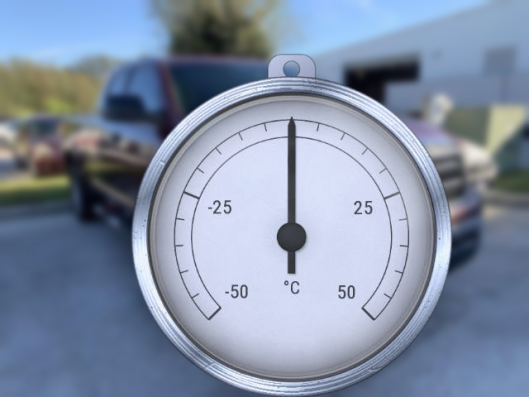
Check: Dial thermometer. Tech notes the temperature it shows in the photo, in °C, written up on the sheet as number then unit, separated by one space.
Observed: 0 °C
